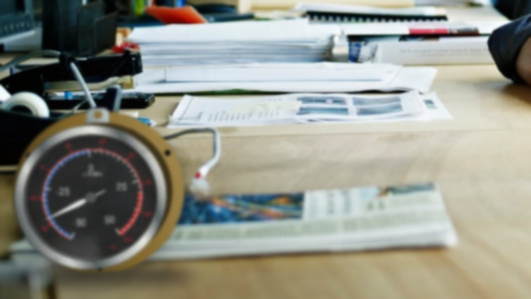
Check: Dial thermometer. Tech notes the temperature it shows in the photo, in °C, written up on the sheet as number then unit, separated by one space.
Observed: -37.5 °C
